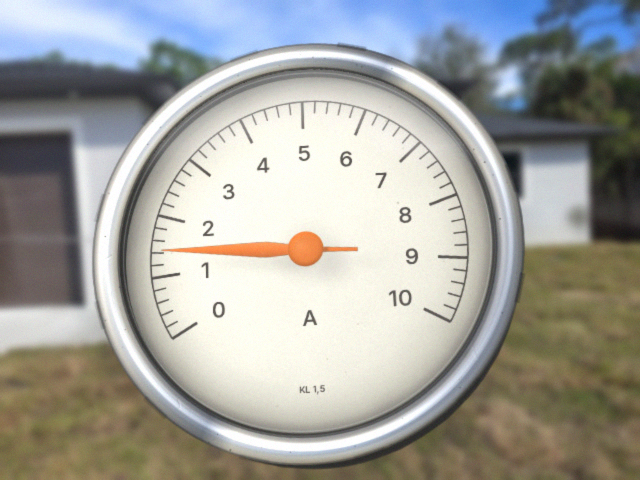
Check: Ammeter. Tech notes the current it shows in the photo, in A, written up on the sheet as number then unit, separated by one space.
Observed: 1.4 A
